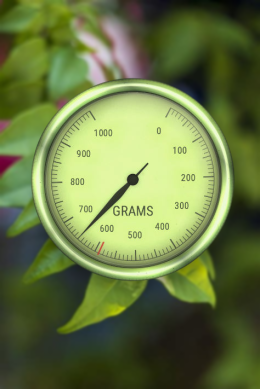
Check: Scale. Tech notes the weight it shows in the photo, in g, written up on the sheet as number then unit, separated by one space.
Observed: 650 g
